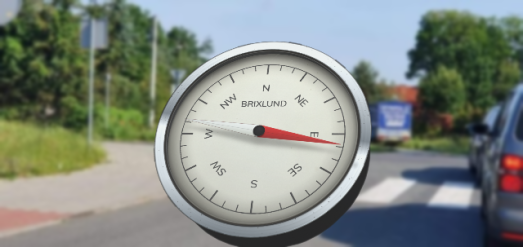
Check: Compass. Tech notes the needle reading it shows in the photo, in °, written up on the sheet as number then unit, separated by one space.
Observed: 100 °
